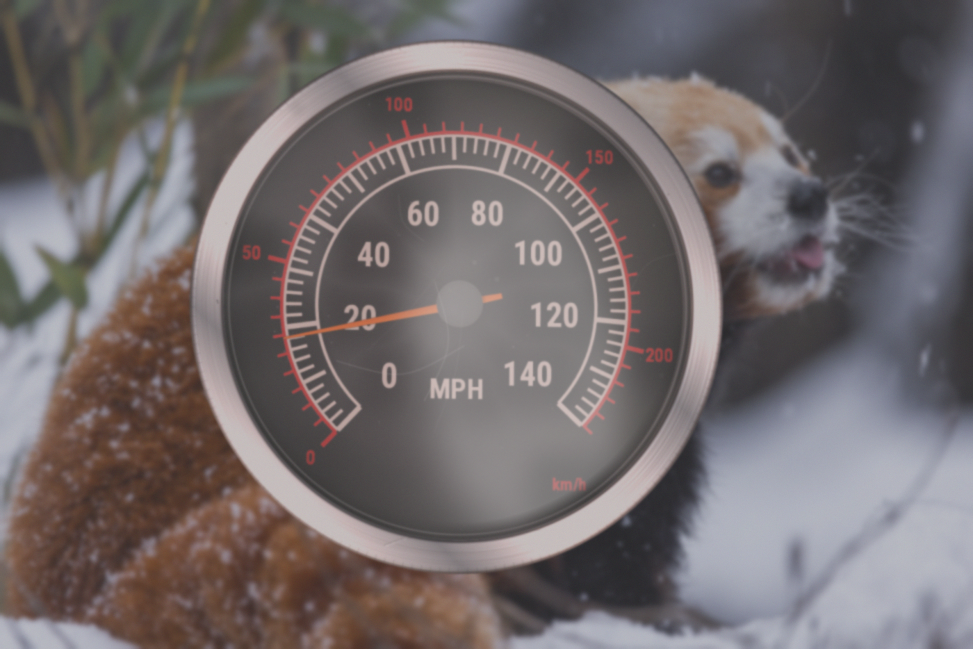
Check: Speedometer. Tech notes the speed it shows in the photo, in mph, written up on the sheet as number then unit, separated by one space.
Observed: 18 mph
